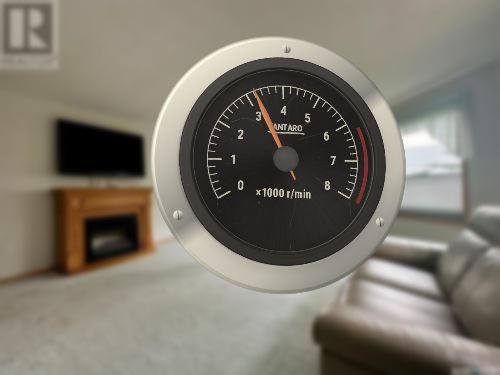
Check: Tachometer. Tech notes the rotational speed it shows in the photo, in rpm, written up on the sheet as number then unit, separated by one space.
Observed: 3200 rpm
